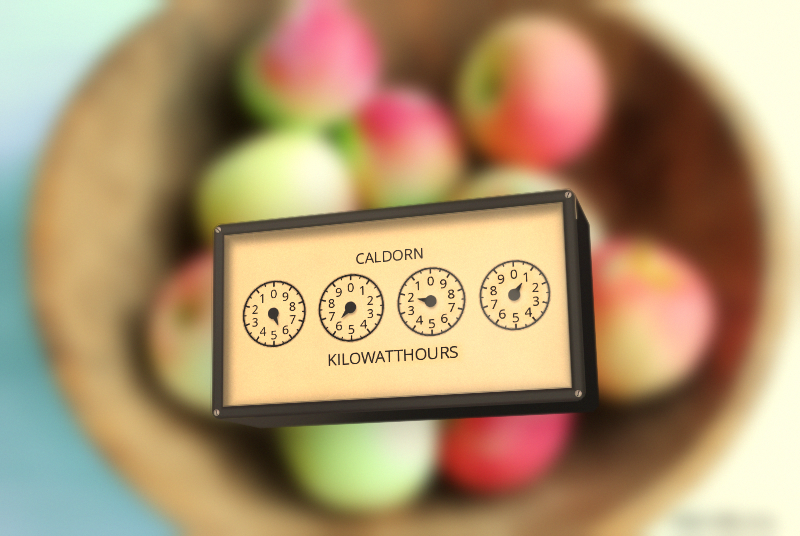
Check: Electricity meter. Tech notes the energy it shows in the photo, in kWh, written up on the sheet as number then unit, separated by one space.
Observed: 5621 kWh
